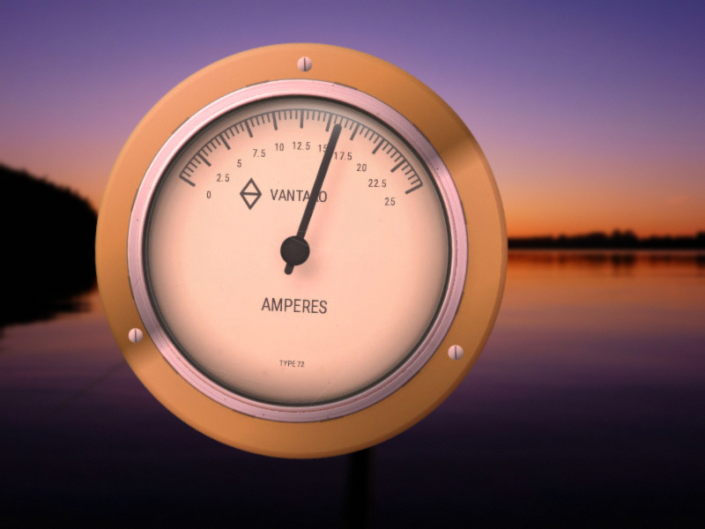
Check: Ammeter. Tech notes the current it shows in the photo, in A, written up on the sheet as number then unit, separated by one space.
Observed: 16 A
